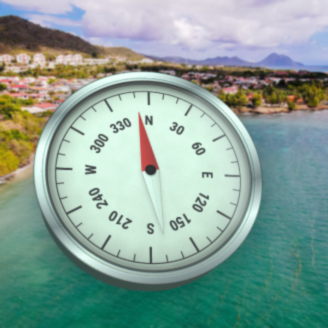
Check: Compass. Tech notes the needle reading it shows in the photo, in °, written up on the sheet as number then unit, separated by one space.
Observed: 350 °
